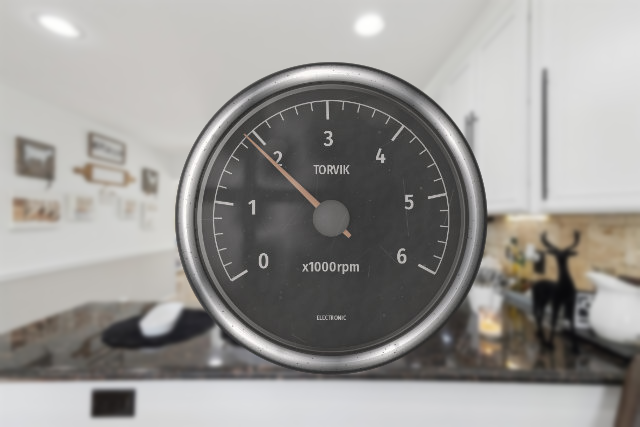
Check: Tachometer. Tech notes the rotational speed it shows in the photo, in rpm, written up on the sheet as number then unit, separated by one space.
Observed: 1900 rpm
